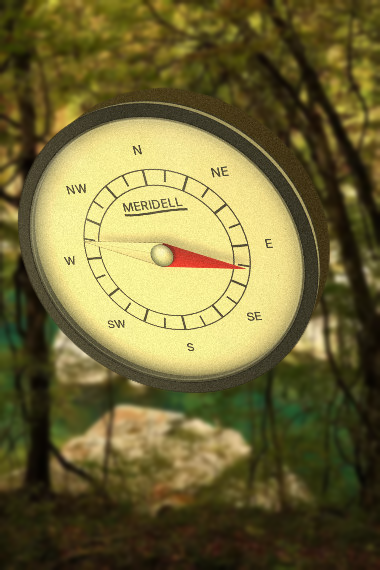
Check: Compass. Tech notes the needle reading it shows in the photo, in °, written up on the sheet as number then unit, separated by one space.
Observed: 105 °
